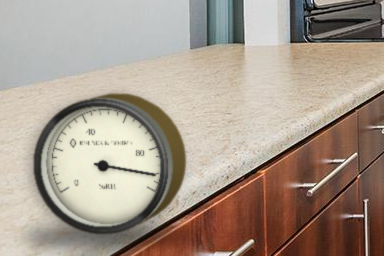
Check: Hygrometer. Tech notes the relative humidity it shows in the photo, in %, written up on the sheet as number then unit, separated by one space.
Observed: 92 %
